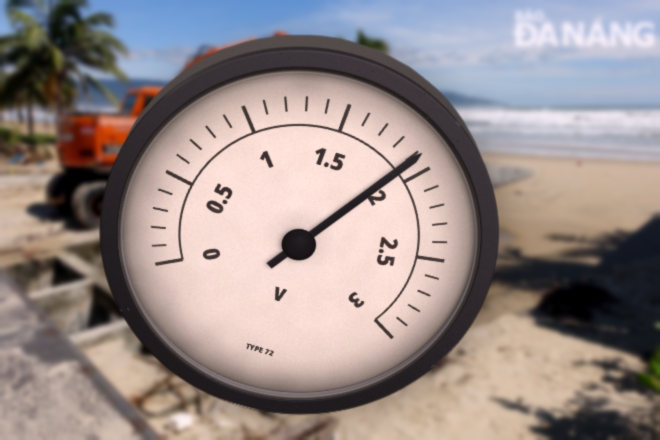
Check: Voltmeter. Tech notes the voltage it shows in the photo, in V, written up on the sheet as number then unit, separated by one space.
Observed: 1.9 V
